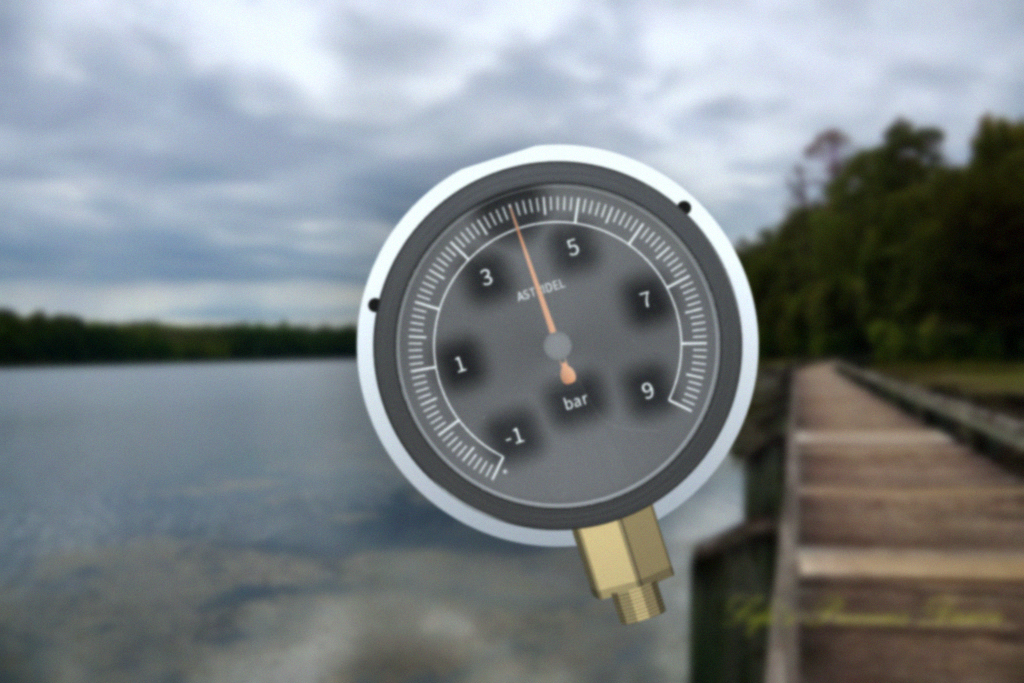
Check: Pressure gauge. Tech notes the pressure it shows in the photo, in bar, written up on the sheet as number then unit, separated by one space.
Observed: 4 bar
